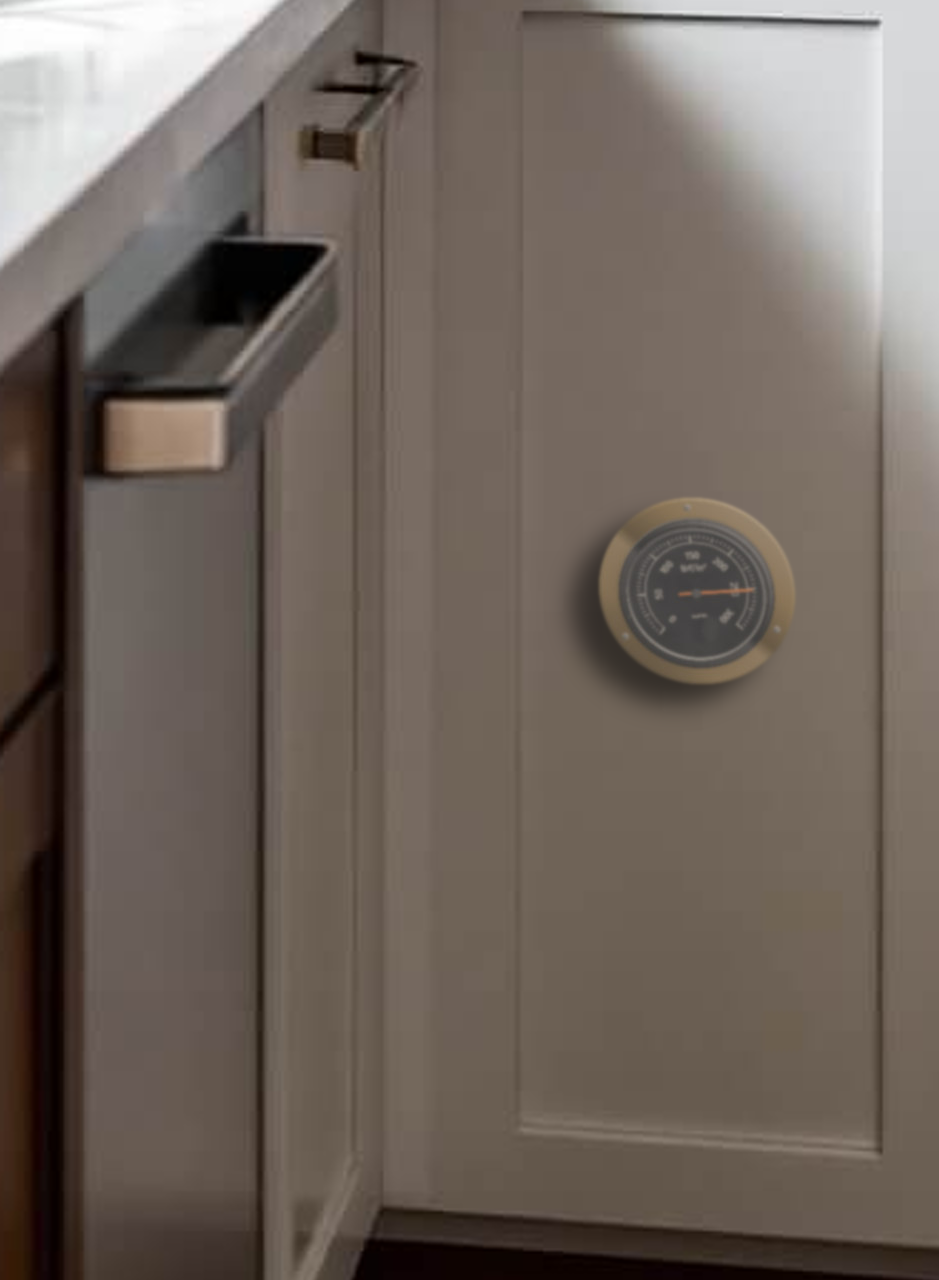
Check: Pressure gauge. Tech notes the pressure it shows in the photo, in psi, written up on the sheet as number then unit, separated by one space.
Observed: 250 psi
